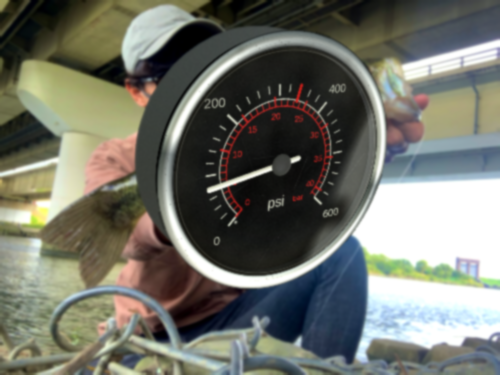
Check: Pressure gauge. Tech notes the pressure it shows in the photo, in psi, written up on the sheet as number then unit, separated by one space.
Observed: 80 psi
